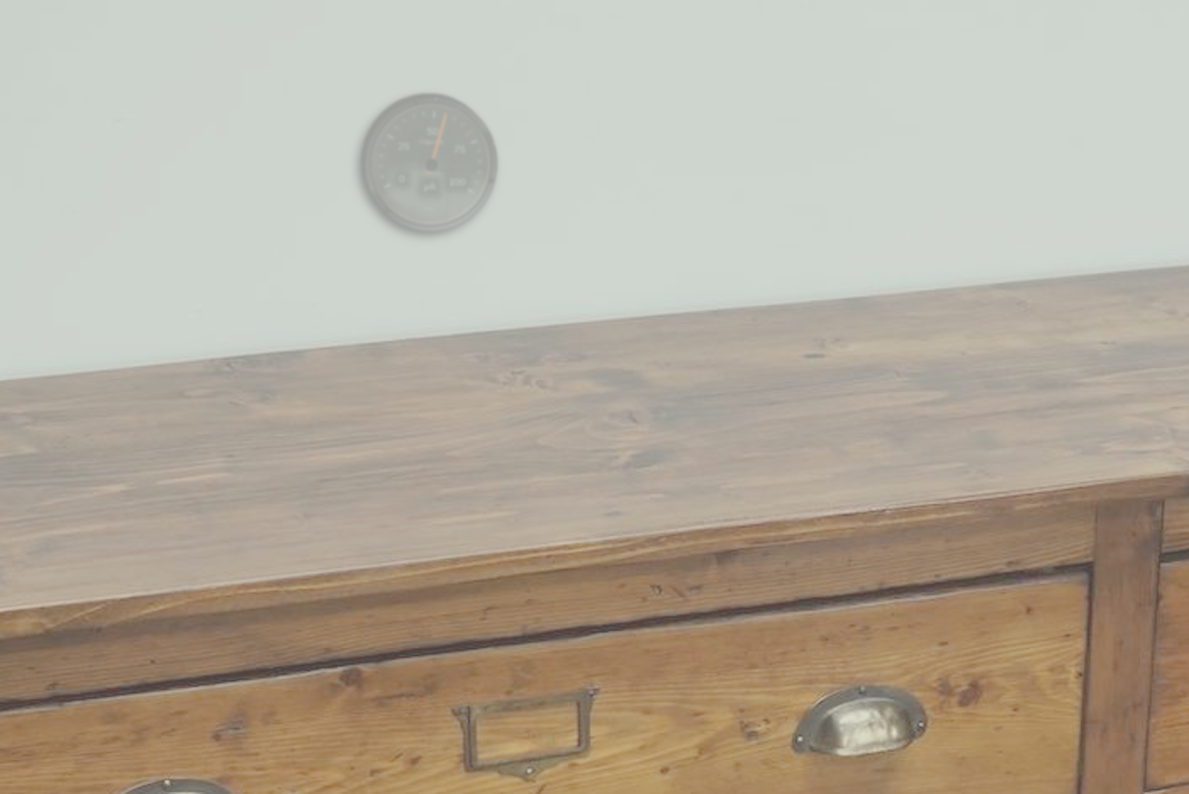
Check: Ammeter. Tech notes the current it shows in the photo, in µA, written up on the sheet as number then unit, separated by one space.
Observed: 55 µA
